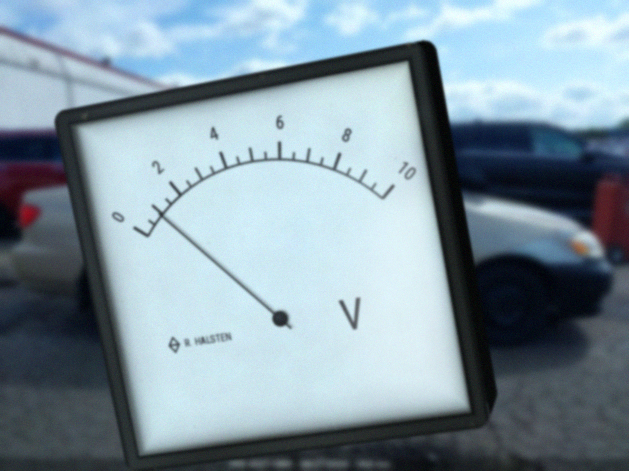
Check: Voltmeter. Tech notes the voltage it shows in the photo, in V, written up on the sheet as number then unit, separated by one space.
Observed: 1 V
